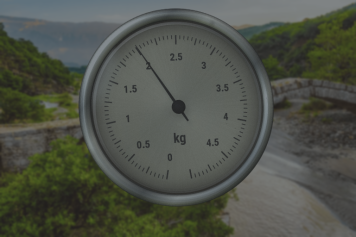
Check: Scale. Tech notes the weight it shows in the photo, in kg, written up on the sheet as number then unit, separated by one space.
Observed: 2 kg
